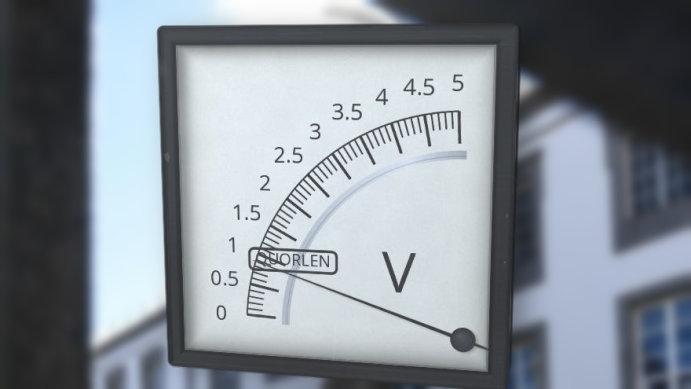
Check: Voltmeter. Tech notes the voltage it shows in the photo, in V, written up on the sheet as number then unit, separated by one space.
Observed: 0.9 V
